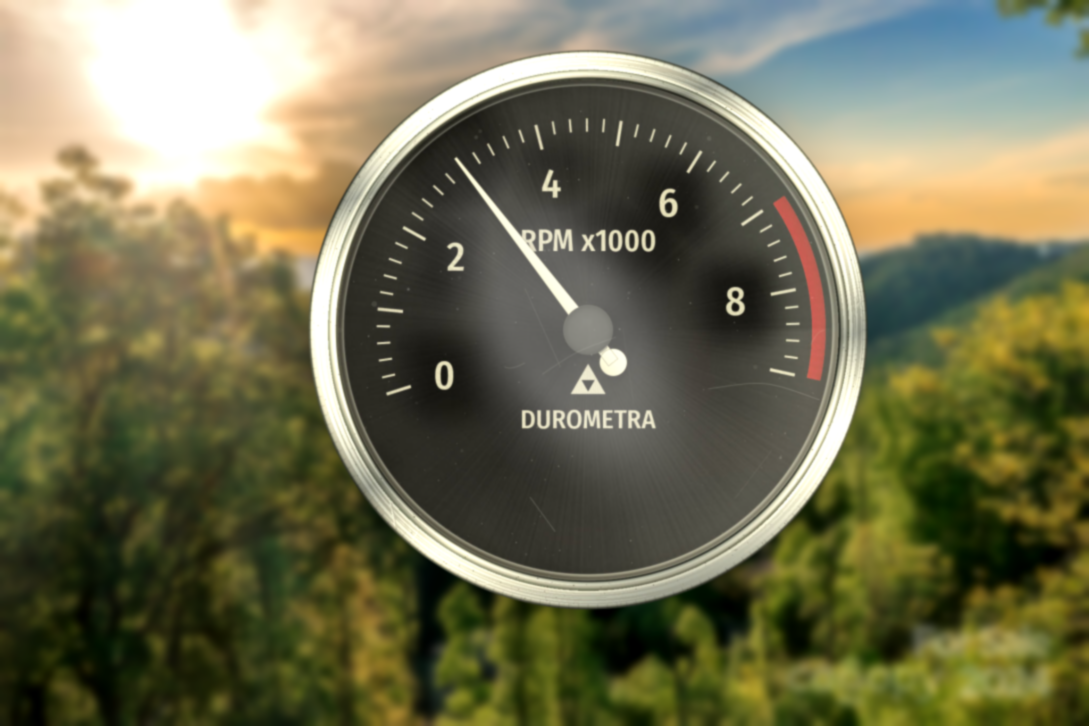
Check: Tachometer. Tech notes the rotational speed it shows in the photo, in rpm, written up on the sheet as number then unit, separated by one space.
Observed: 3000 rpm
